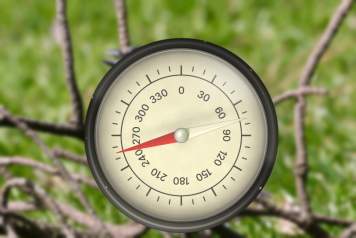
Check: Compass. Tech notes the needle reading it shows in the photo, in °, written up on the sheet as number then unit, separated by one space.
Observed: 255 °
